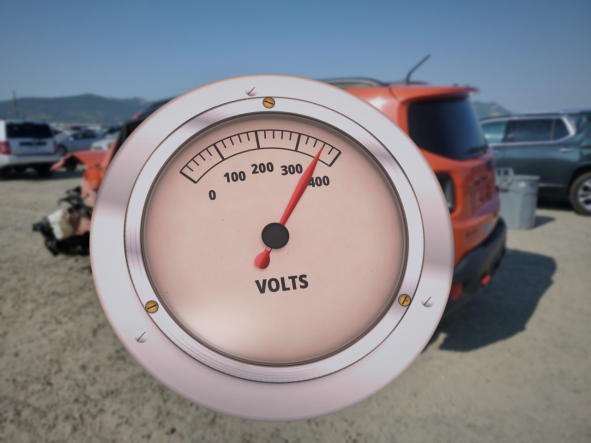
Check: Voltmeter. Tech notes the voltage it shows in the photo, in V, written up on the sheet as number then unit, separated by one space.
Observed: 360 V
